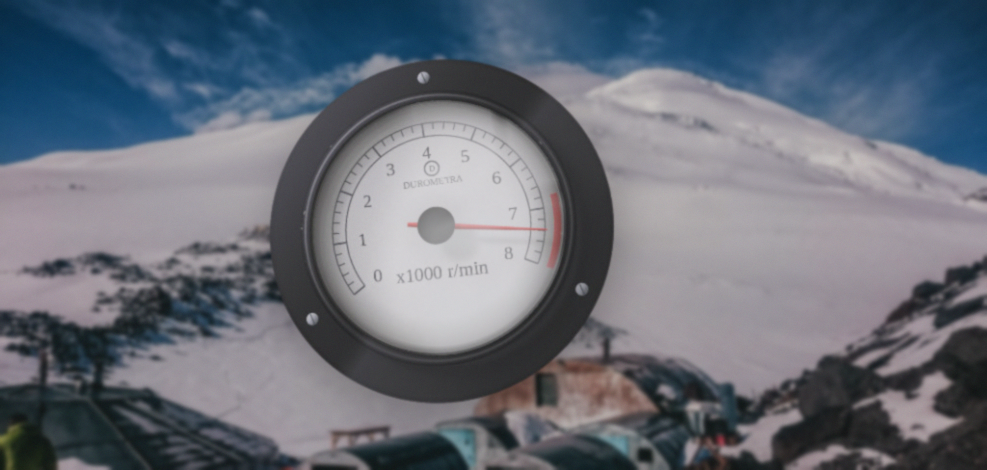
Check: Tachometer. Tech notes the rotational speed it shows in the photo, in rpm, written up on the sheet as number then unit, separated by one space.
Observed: 7400 rpm
